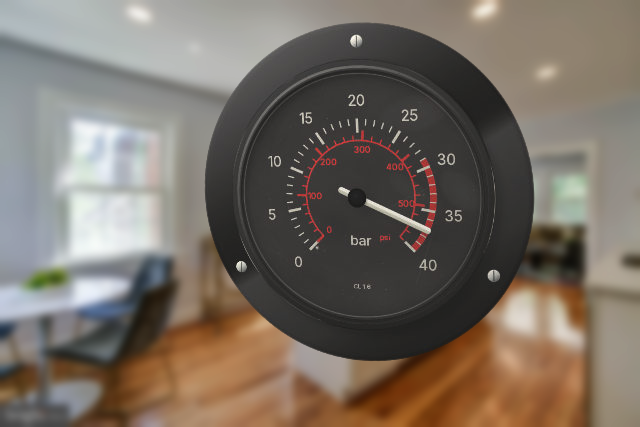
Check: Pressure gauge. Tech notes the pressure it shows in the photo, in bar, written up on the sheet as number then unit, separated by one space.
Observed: 37 bar
